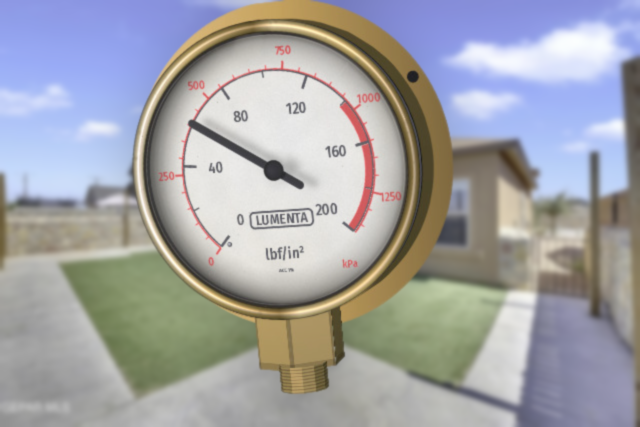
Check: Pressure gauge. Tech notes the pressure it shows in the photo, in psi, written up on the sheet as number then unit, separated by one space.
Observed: 60 psi
